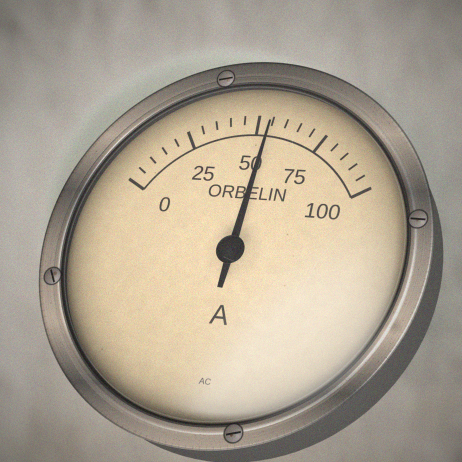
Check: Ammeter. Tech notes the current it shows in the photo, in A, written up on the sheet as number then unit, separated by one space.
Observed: 55 A
